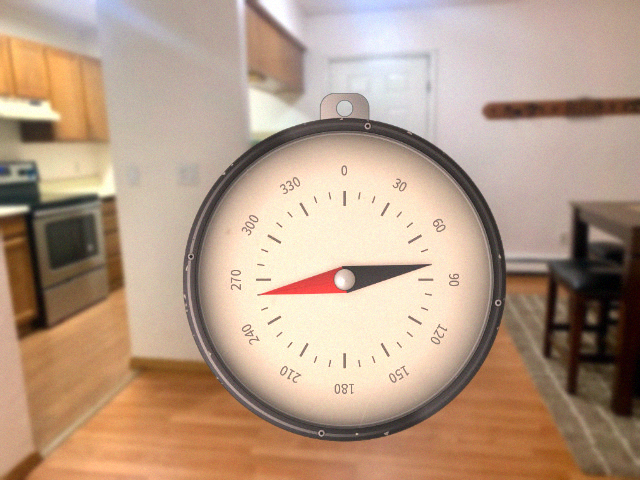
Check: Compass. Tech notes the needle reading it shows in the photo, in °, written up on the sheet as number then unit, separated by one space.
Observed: 260 °
